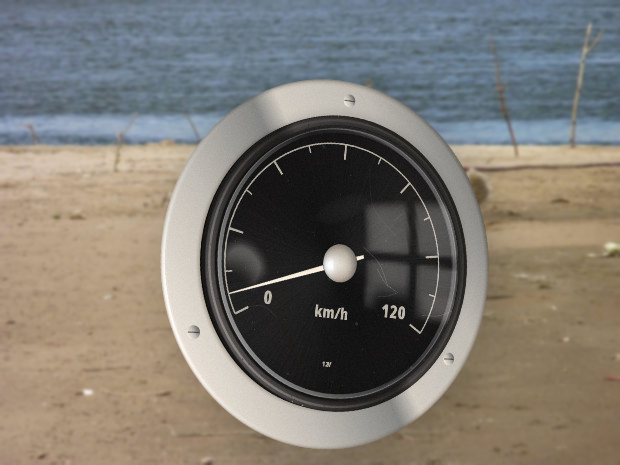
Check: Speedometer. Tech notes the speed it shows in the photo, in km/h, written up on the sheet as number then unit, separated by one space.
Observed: 5 km/h
